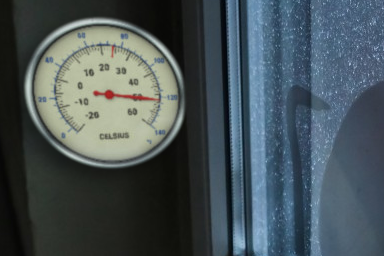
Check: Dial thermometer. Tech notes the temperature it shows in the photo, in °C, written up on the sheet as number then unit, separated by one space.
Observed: 50 °C
